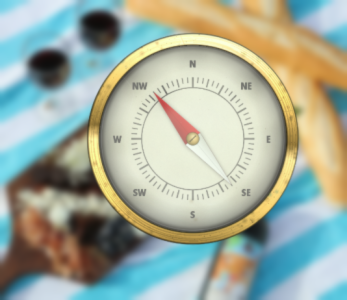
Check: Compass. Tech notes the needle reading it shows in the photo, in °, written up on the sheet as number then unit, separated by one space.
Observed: 320 °
